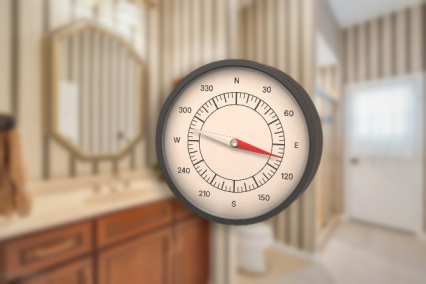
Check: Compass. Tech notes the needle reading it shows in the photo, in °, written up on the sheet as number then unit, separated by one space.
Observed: 105 °
